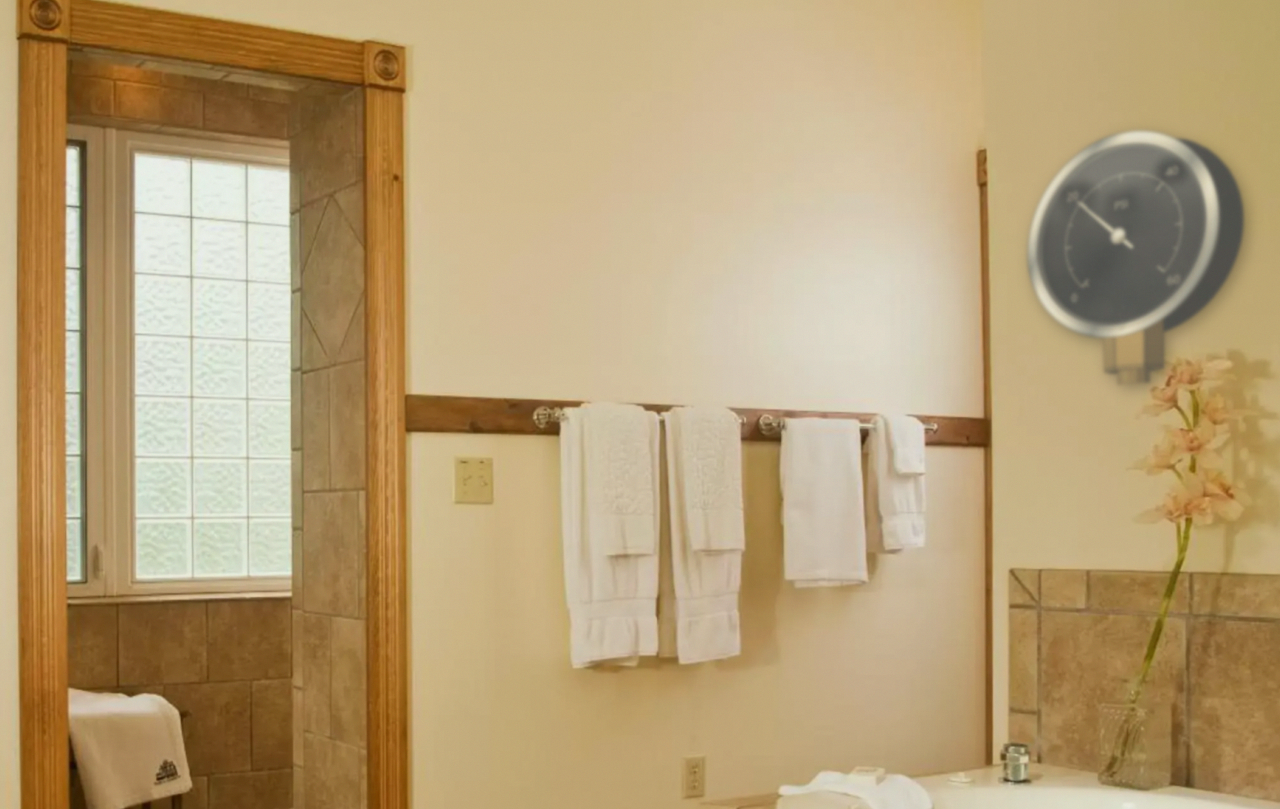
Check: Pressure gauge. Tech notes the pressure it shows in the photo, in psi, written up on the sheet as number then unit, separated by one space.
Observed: 20 psi
